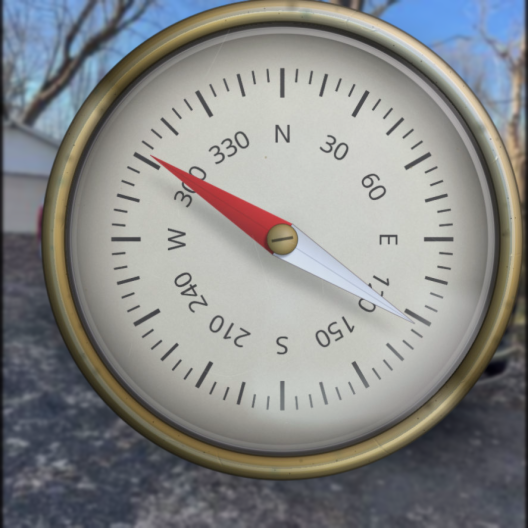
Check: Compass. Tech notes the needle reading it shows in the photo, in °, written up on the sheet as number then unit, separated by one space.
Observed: 302.5 °
